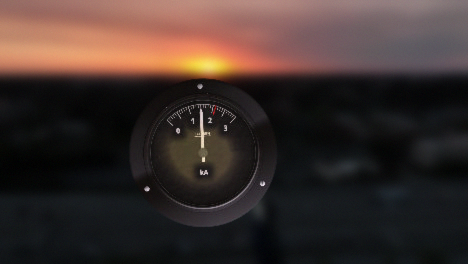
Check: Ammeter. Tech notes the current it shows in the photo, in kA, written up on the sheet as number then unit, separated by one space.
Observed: 1.5 kA
